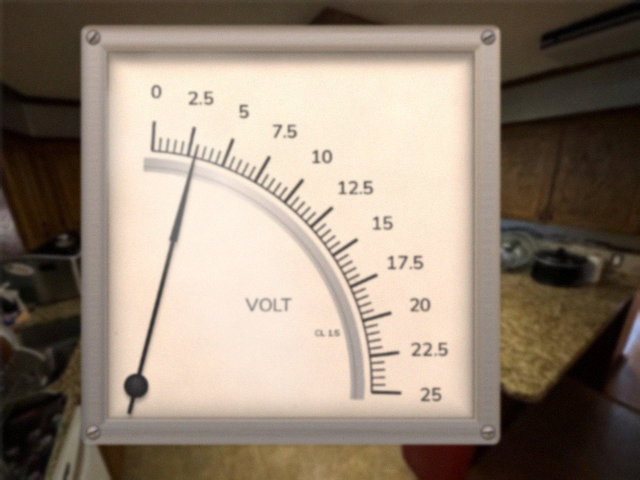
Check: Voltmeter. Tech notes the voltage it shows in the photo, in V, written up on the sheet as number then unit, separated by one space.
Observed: 3 V
